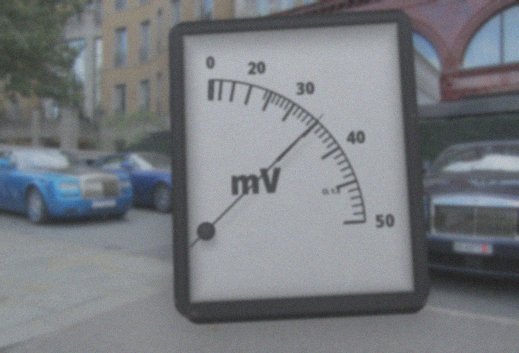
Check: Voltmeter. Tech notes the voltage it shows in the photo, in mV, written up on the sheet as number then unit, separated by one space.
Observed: 35 mV
